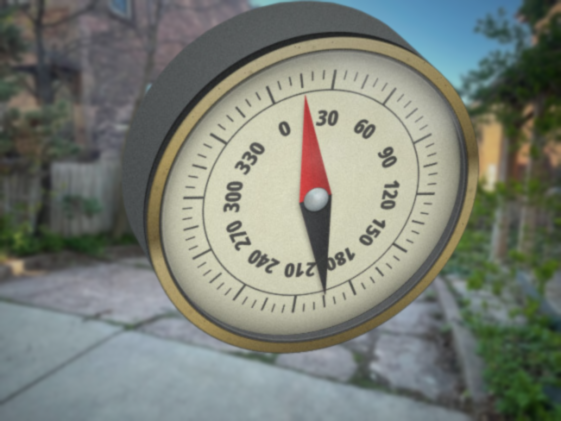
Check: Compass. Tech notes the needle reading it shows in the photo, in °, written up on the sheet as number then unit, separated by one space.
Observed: 15 °
